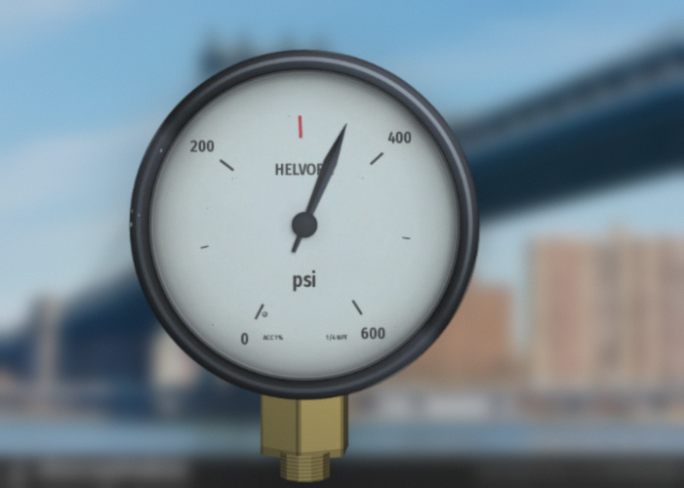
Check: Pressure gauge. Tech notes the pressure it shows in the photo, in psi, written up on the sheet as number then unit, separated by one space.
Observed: 350 psi
